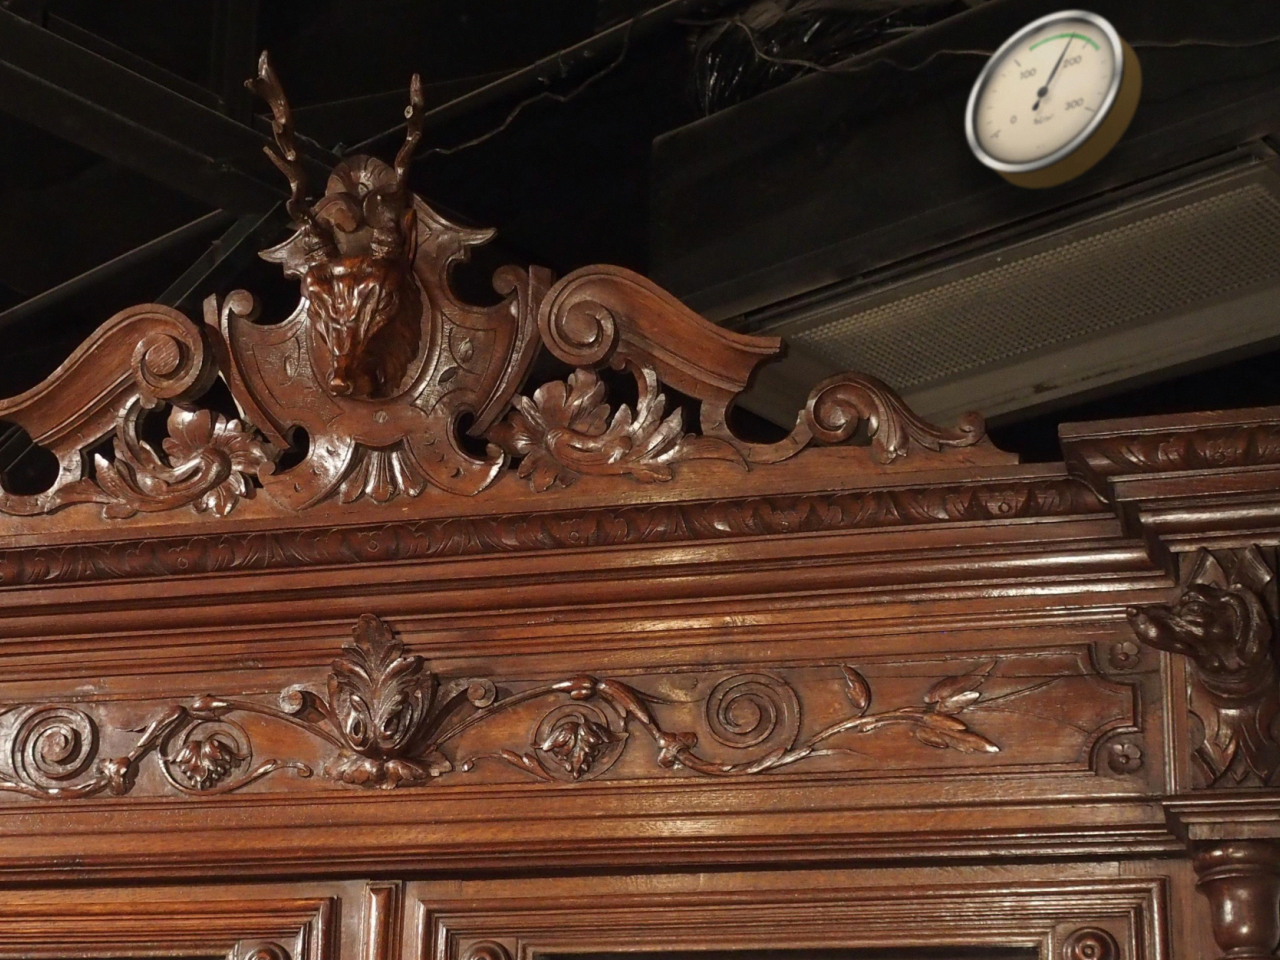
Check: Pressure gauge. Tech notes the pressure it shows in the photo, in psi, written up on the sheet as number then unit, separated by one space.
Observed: 180 psi
